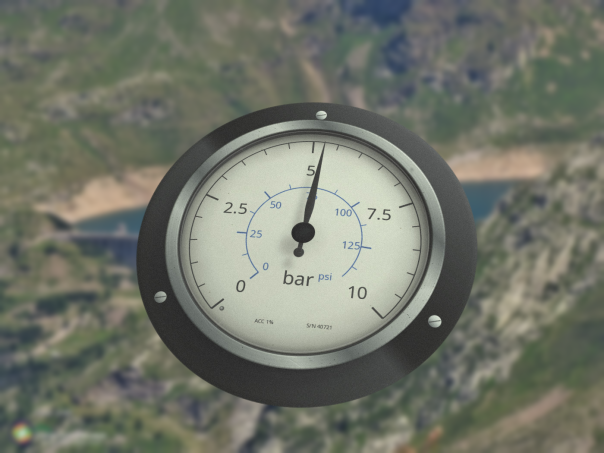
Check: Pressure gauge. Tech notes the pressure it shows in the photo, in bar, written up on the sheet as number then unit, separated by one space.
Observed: 5.25 bar
